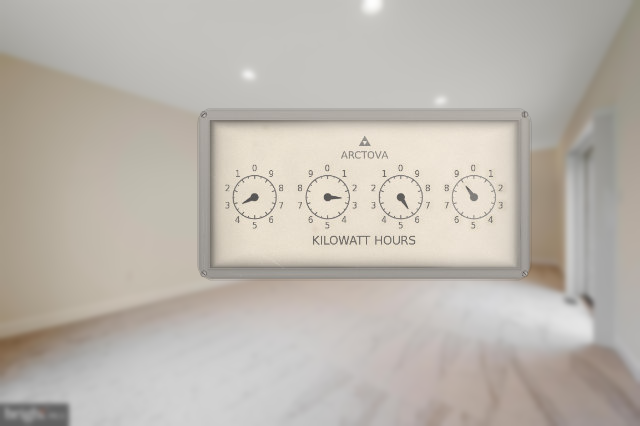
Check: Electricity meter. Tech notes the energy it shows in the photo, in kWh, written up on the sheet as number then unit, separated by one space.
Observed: 3259 kWh
